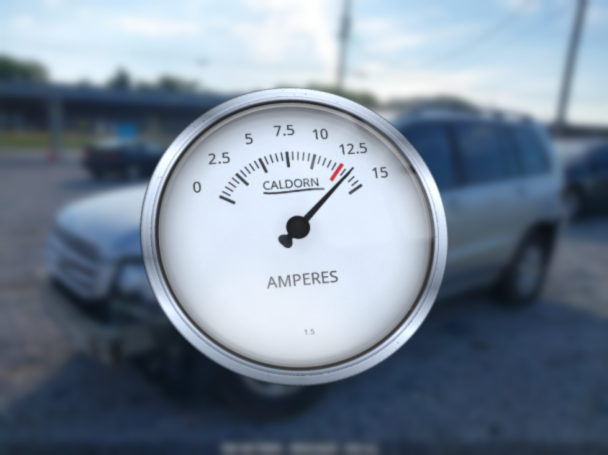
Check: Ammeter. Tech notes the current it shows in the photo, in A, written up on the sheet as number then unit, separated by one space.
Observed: 13.5 A
